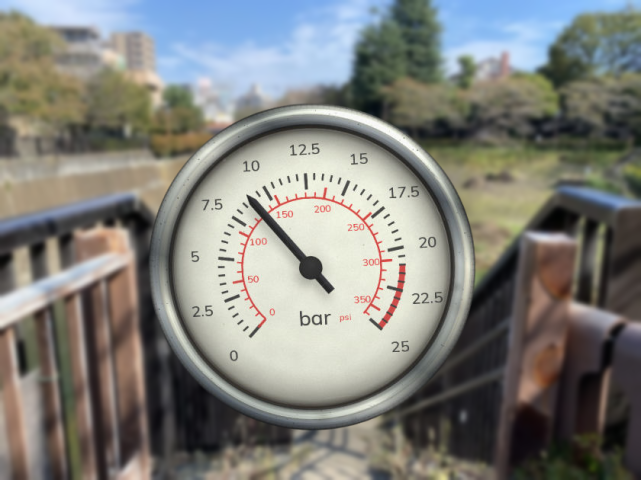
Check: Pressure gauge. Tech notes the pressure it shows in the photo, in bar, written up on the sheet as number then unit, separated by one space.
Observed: 9 bar
